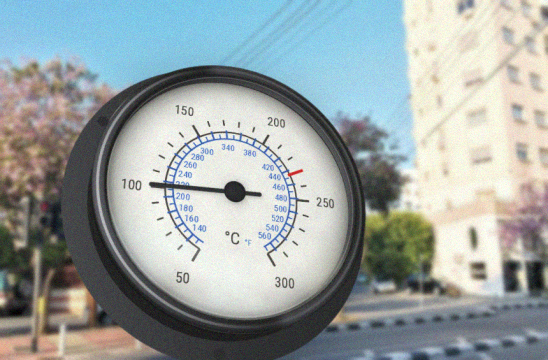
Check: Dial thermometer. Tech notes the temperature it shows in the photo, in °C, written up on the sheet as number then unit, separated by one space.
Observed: 100 °C
